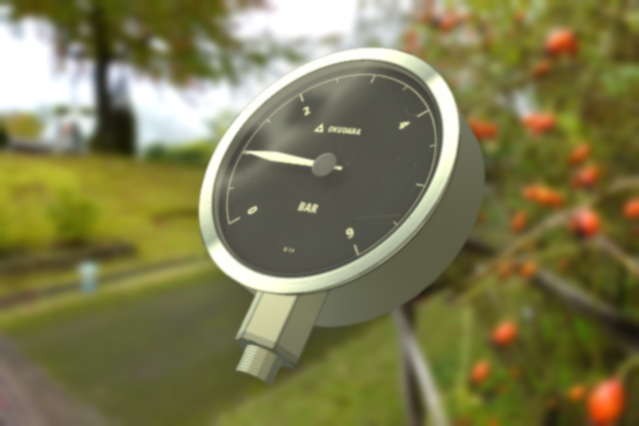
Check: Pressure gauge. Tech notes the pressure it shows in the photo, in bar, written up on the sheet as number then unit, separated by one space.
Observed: 1 bar
